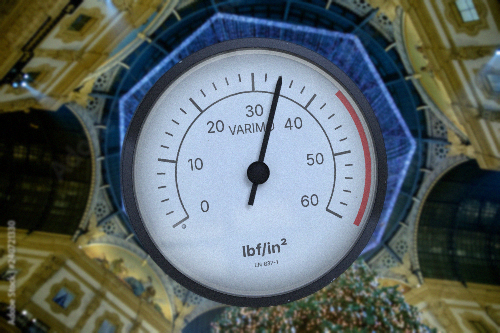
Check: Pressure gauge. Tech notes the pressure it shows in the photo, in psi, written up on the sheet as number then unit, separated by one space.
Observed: 34 psi
